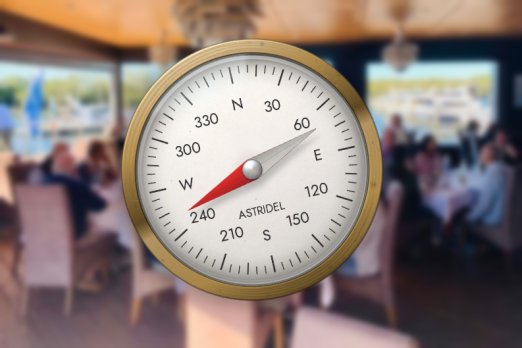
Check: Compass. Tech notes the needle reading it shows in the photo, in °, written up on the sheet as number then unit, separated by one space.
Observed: 250 °
